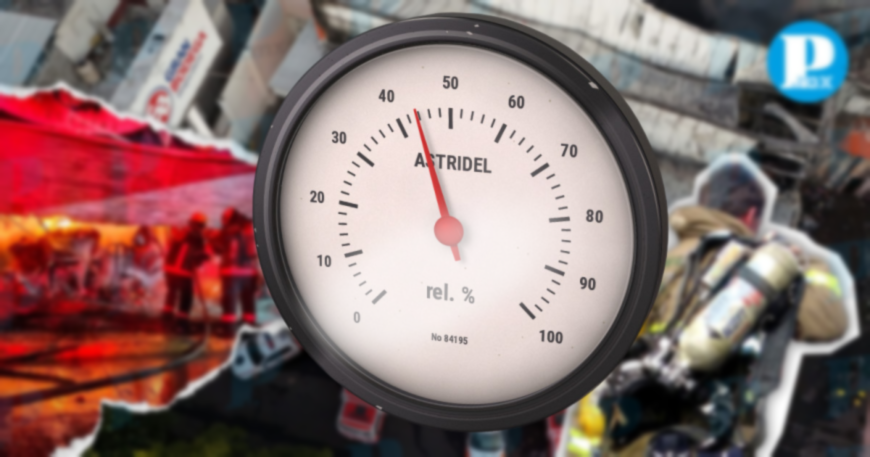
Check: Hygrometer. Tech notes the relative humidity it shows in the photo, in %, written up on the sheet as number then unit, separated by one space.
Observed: 44 %
